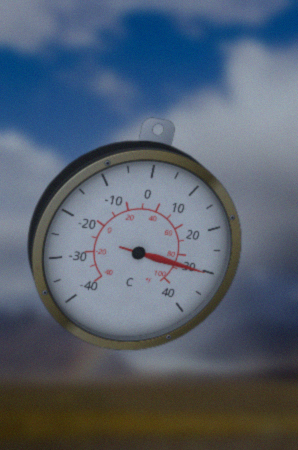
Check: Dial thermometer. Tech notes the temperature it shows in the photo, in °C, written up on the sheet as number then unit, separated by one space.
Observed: 30 °C
